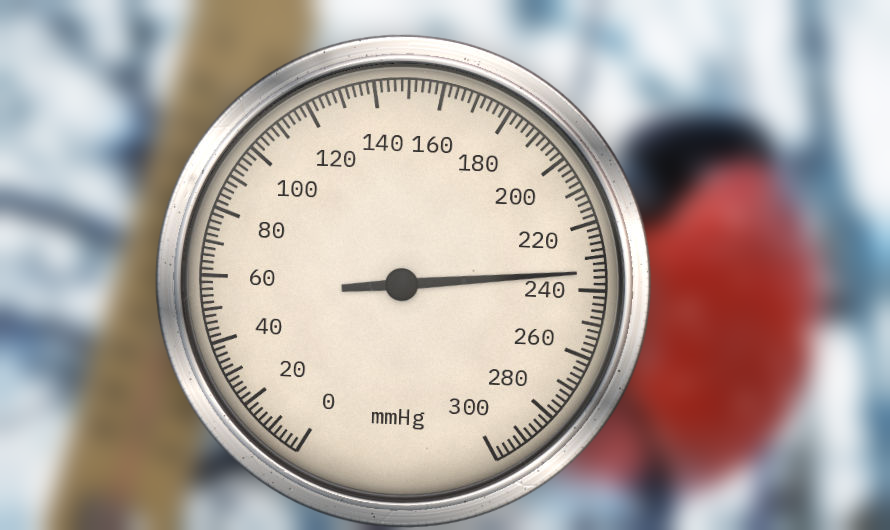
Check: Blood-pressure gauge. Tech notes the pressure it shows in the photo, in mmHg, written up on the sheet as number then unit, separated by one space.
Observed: 234 mmHg
